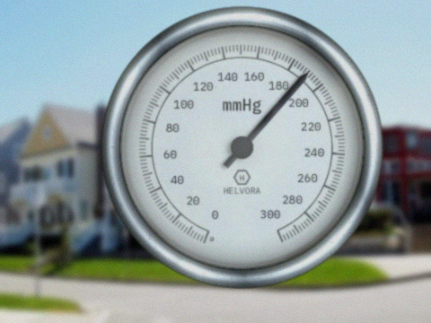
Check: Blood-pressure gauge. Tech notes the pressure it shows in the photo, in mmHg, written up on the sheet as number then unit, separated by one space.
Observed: 190 mmHg
